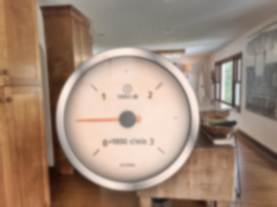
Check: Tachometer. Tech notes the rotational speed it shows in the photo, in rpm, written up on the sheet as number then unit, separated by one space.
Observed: 500 rpm
